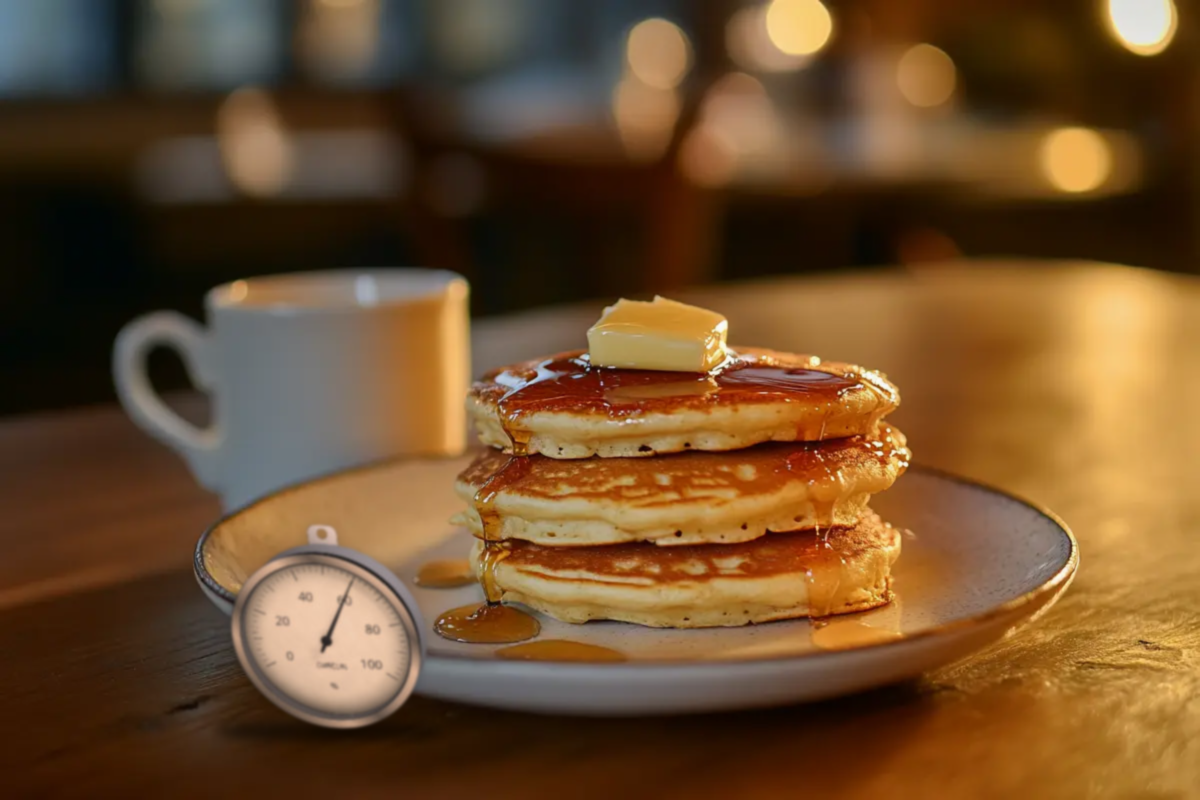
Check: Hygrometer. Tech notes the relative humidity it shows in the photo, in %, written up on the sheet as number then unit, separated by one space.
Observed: 60 %
